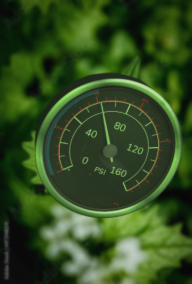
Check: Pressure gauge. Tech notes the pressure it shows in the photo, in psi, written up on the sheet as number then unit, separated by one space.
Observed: 60 psi
